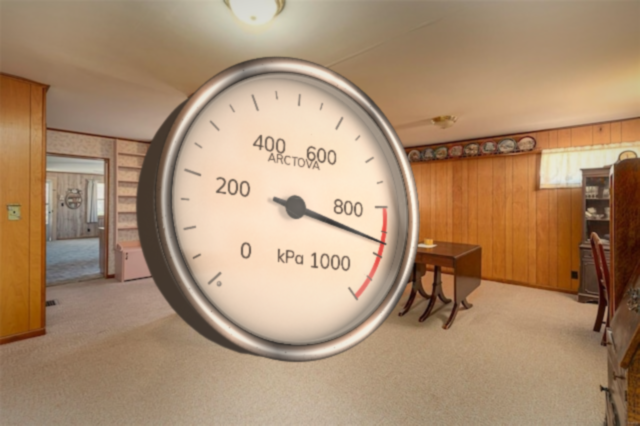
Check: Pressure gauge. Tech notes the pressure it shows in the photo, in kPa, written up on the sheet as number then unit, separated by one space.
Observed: 875 kPa
